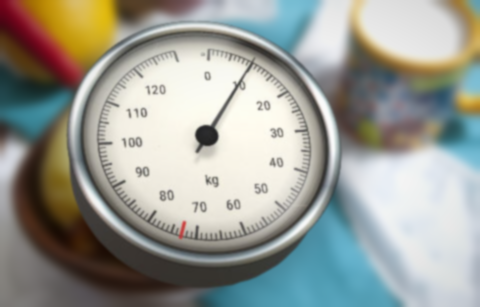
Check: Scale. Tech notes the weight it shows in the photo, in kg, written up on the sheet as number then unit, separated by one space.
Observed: 10 kg
